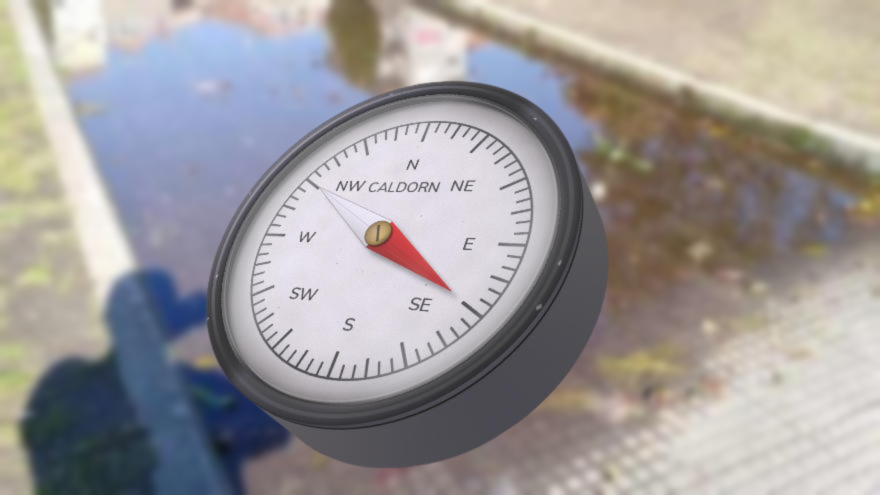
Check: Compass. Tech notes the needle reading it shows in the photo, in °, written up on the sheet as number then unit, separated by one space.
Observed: 120 °
